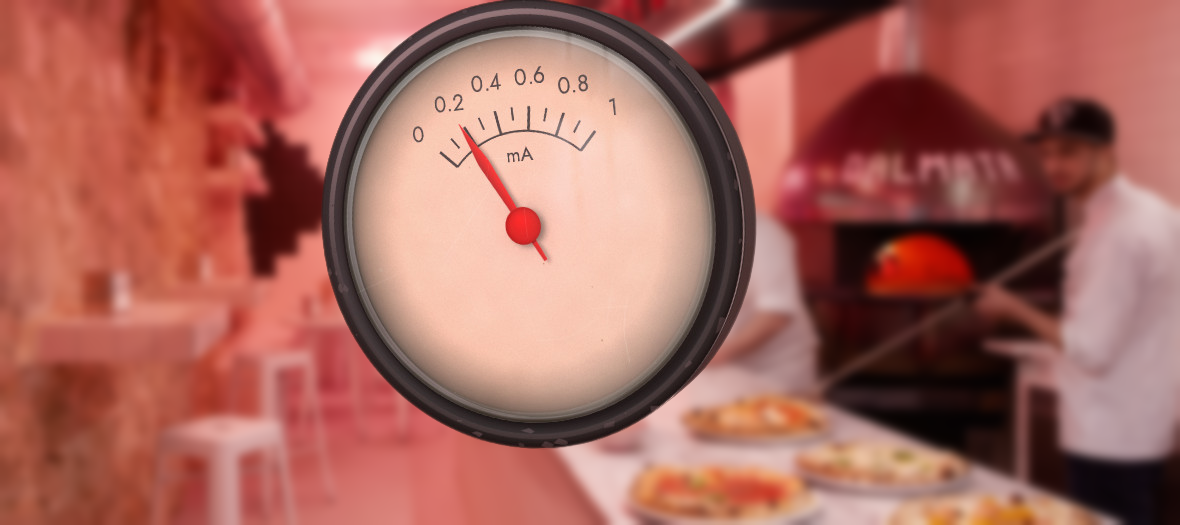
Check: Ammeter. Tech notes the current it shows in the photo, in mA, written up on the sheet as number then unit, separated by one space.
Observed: 0.2 mA
